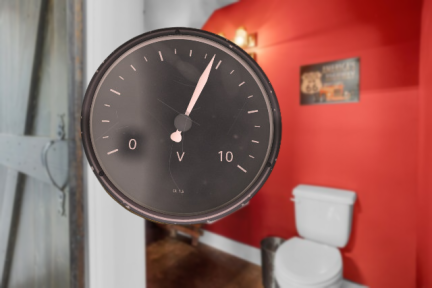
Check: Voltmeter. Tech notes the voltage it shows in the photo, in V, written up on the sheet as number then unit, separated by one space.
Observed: 5.75 V
